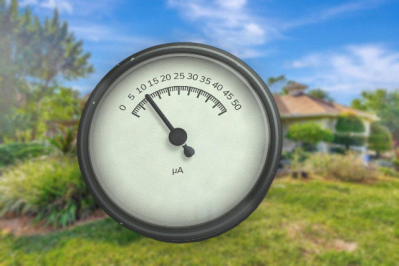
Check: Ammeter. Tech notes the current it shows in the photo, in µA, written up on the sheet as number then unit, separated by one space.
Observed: 10 µA
